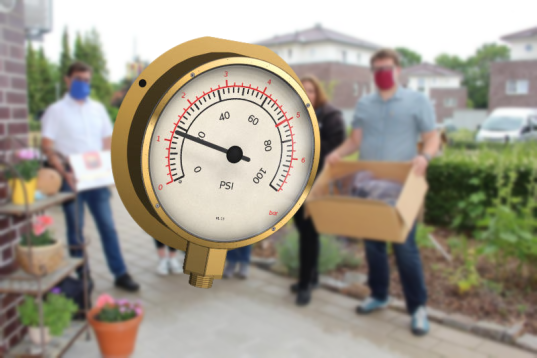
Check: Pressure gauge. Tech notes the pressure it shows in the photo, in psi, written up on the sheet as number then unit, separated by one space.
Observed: 18 psi
